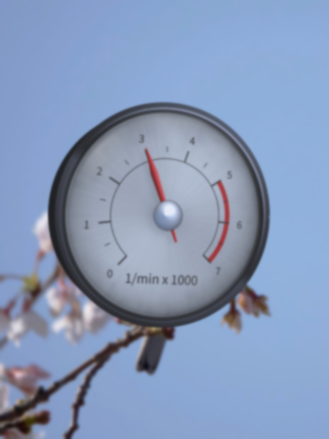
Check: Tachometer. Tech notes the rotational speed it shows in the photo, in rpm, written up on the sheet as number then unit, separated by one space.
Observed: 3000 rpm
